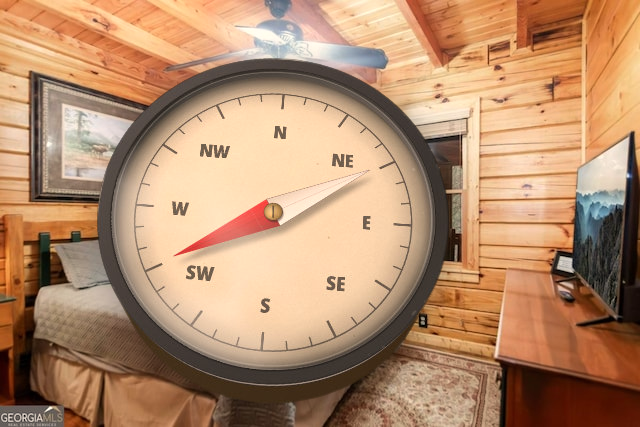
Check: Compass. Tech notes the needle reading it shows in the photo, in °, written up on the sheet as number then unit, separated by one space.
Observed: 240 °
